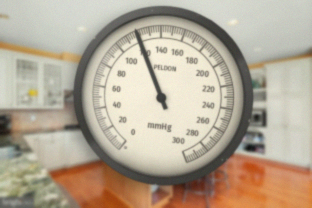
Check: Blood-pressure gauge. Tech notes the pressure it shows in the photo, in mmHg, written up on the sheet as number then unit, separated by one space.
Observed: 120 mmHg
